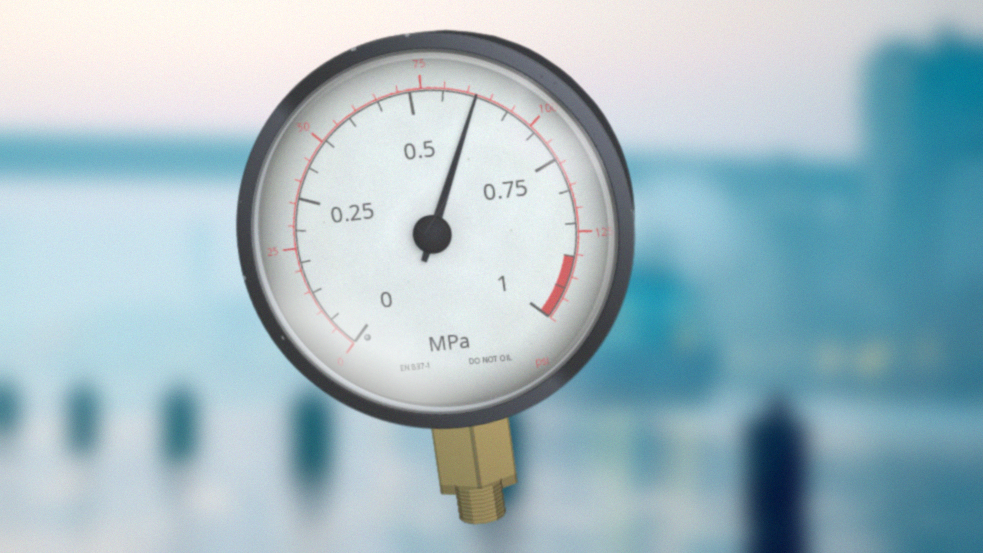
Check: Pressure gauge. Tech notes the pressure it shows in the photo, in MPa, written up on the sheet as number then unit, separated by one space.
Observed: 0.6 MPa
